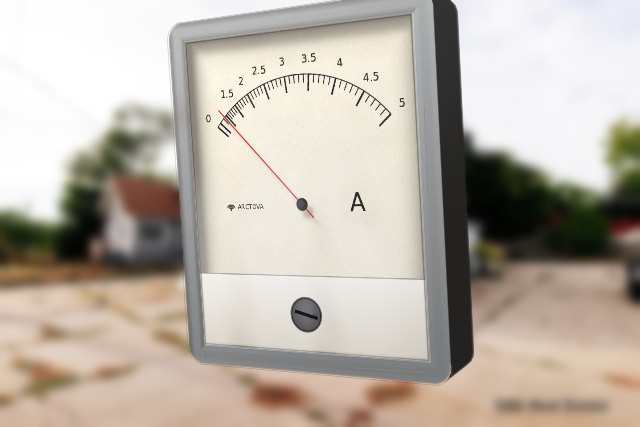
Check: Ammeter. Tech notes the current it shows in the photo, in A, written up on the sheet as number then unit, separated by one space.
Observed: 1 A
